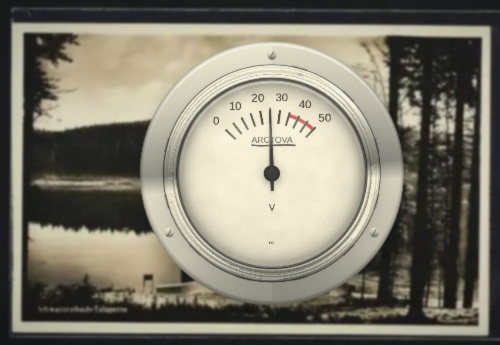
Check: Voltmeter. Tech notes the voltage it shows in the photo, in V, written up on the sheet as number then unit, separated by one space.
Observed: 25 V
